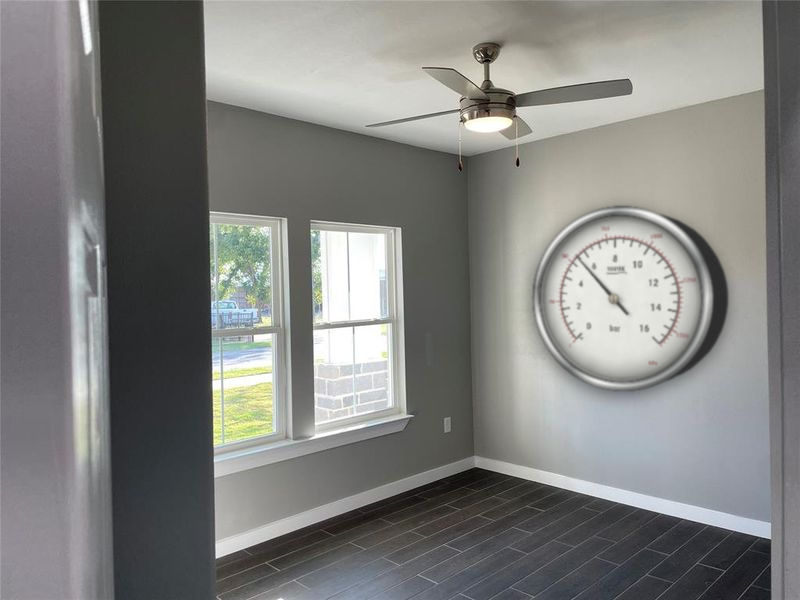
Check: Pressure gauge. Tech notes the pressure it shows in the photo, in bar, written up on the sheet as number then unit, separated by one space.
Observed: 5.5 bar
